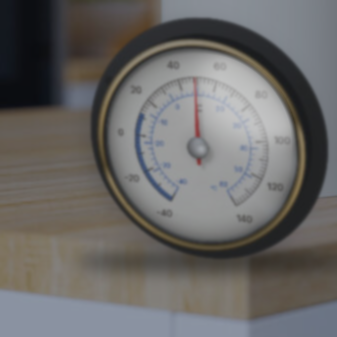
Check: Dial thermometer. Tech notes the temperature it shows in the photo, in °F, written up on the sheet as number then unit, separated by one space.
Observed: 50 °F
